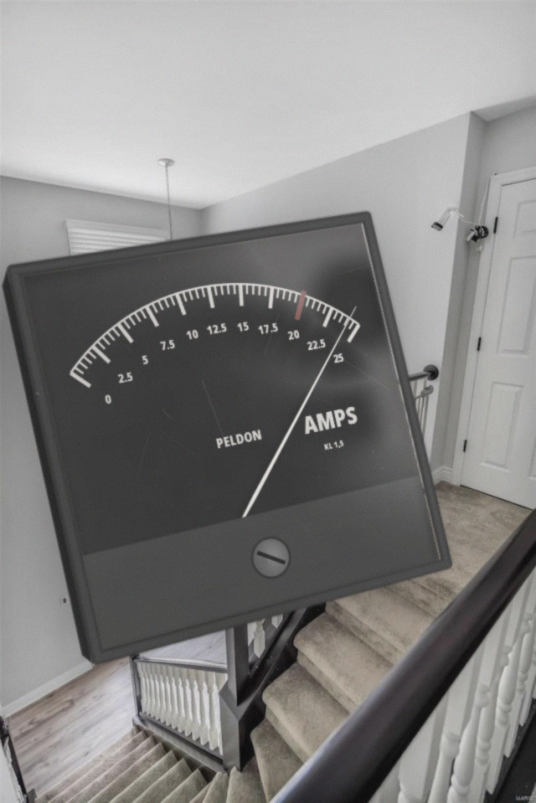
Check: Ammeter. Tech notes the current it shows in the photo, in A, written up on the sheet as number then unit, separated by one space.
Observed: 24 A
